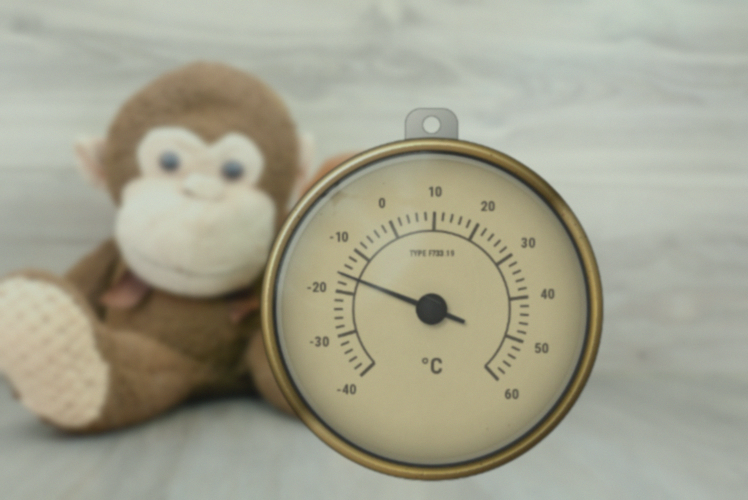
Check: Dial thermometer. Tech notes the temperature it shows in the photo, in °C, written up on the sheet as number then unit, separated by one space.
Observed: -16 °C
